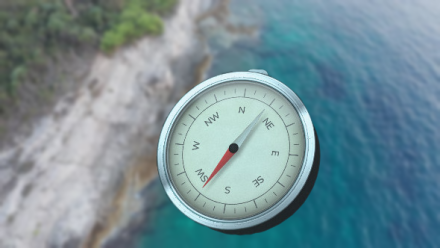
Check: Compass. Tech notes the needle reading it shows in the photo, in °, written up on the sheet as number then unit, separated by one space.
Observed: 210 °
